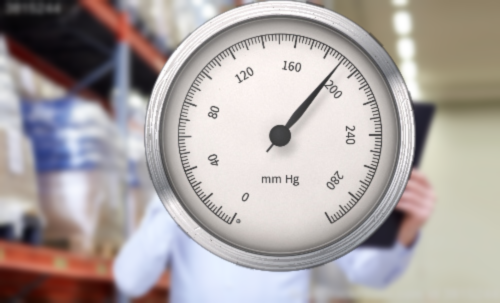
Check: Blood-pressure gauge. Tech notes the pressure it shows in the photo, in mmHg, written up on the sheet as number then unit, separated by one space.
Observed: 190 mmHg
